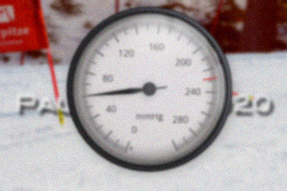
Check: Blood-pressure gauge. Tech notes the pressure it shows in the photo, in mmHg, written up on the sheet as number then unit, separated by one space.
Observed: 60 mmHg
